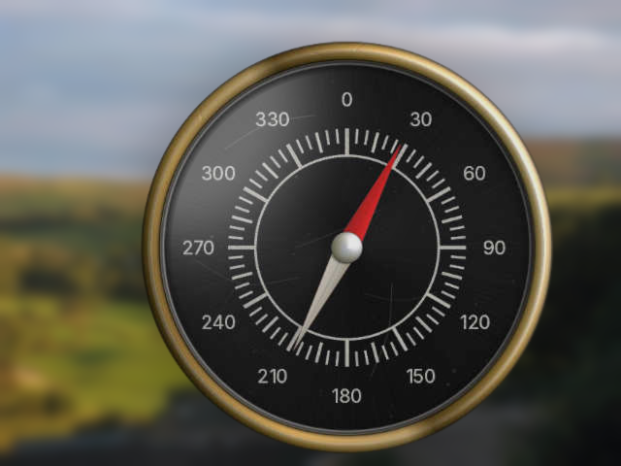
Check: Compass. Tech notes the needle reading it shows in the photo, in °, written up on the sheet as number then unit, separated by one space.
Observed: 27.5 °
